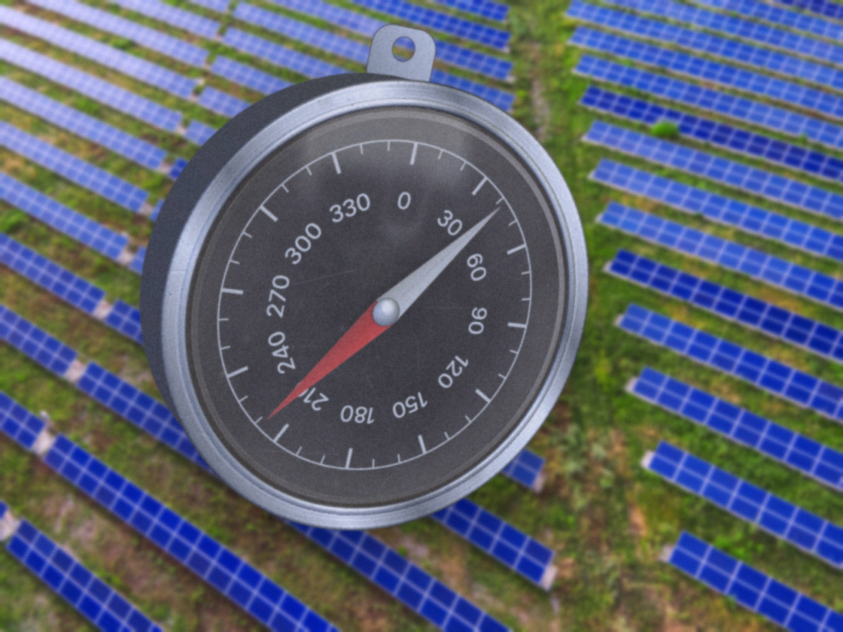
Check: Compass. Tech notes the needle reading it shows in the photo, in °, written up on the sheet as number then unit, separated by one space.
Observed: 220 °
